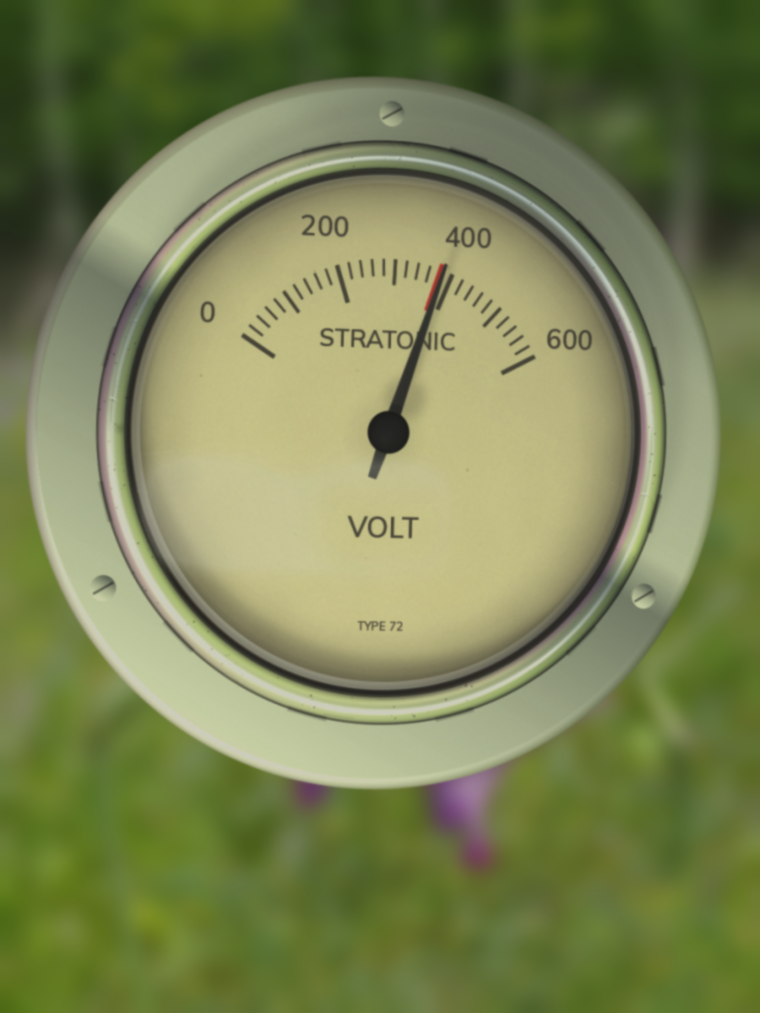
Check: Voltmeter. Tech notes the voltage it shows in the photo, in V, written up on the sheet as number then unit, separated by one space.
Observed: 380 V
